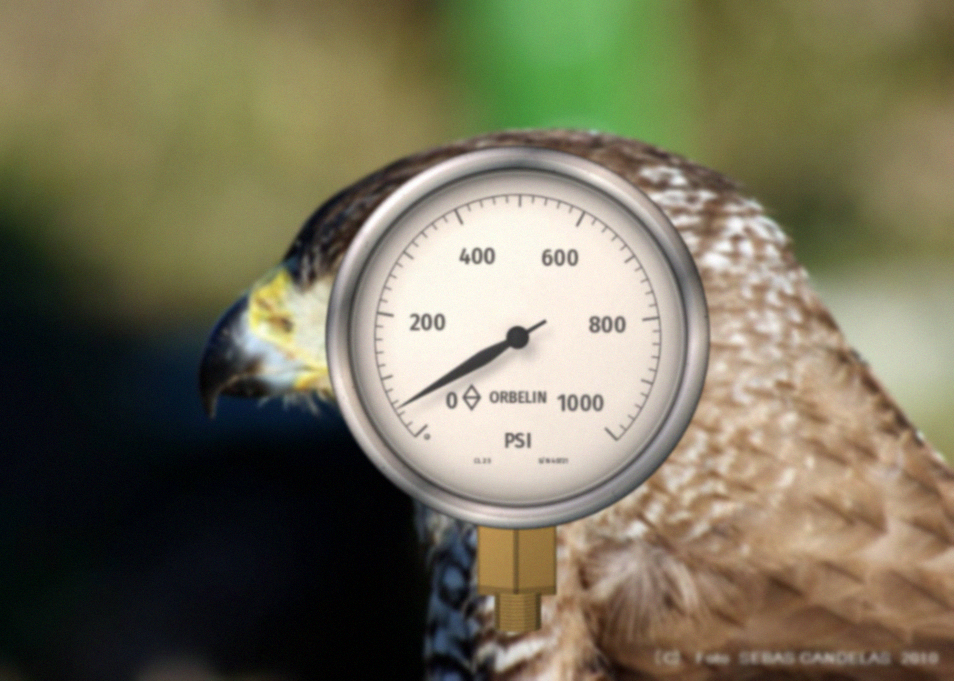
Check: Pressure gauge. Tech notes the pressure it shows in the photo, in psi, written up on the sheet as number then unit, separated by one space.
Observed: 50 psi
